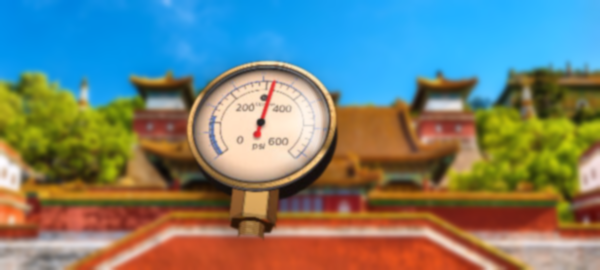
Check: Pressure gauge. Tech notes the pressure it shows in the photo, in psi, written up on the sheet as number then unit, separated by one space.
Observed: 320 psi
